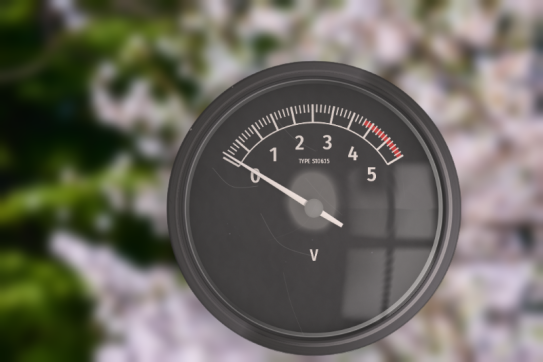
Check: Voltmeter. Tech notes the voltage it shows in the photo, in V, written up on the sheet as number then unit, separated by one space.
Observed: 0.1 V
